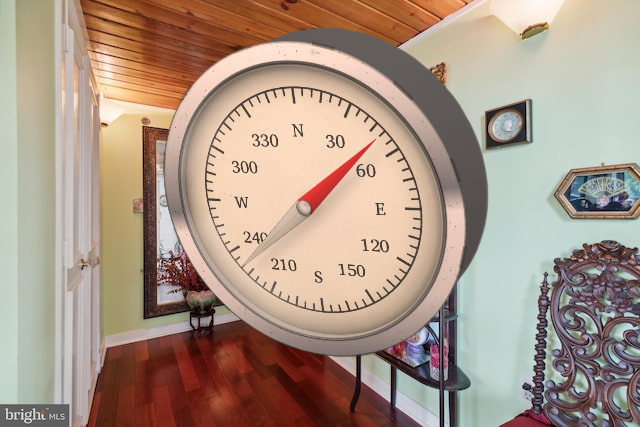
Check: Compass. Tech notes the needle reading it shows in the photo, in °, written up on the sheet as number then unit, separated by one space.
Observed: 50 °
